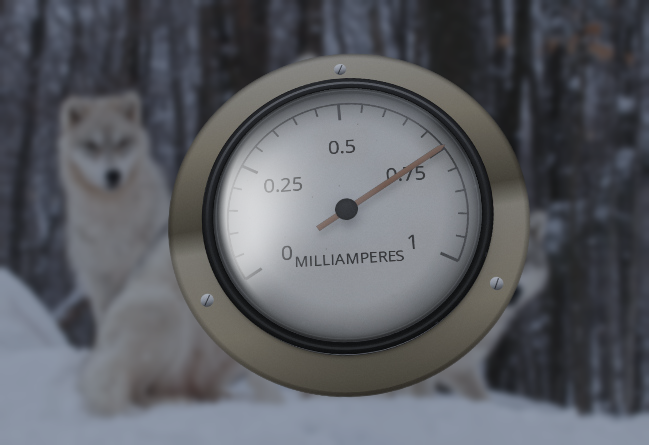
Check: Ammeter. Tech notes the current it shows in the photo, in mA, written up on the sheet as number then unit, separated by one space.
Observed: 0.75 mA
